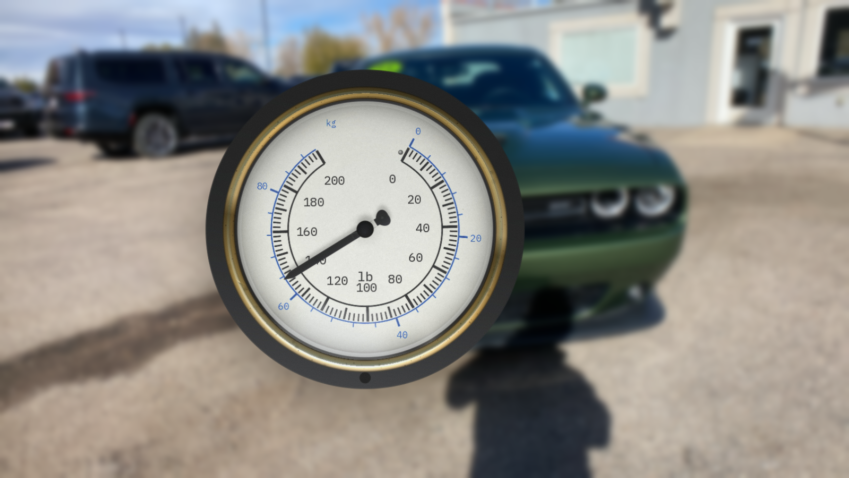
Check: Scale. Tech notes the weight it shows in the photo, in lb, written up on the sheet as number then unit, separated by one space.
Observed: 140 lb
